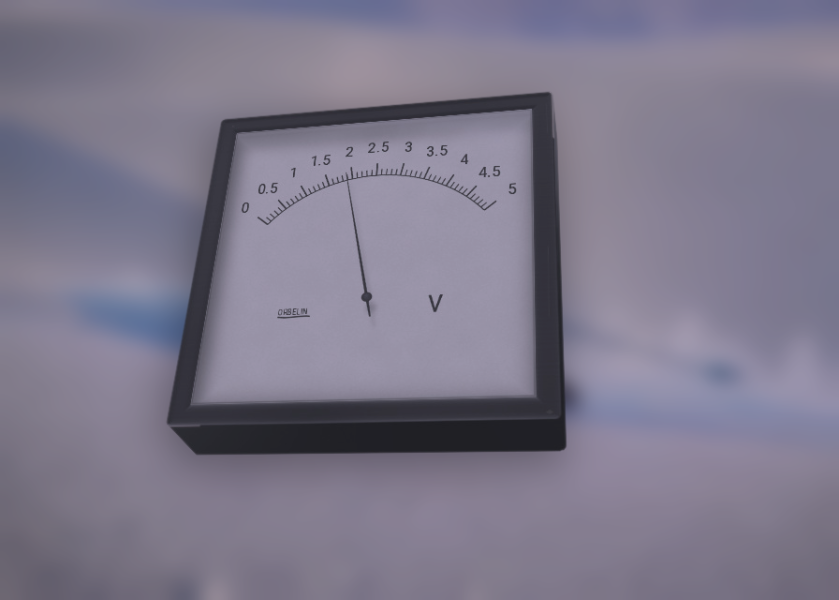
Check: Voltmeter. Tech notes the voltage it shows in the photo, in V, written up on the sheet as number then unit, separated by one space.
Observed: 1.9 V
